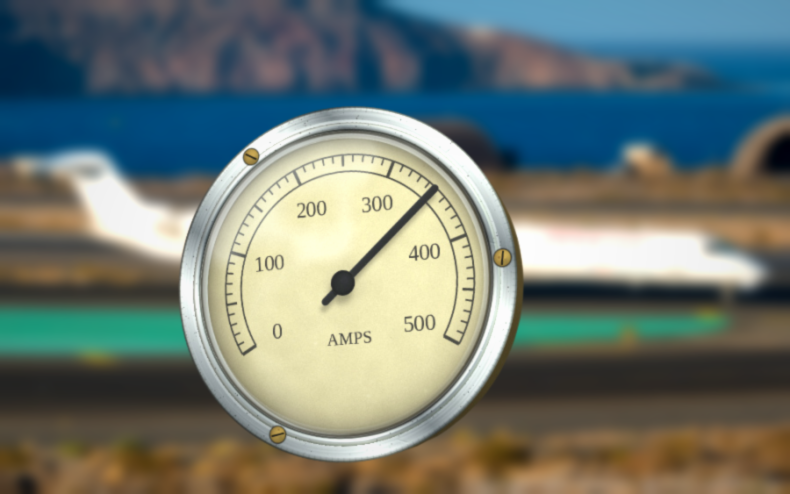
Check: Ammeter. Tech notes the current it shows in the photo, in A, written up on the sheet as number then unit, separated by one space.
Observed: 350 A
